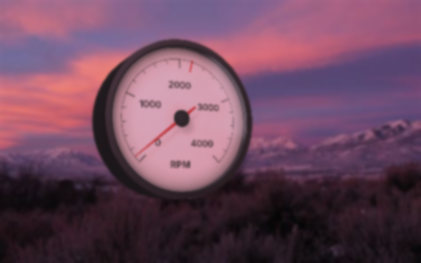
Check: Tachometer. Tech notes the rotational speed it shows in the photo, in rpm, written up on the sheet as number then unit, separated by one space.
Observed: 100 rpm
